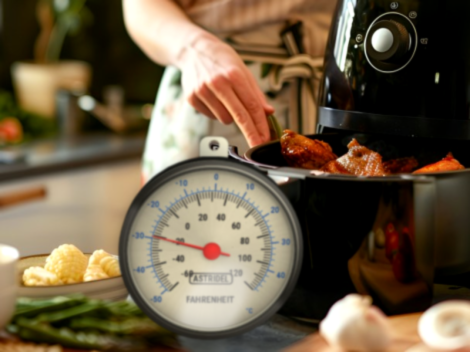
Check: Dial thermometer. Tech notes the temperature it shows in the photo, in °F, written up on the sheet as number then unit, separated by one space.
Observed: -20 °F
